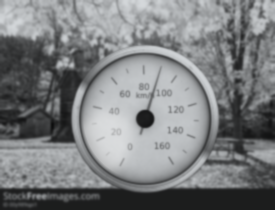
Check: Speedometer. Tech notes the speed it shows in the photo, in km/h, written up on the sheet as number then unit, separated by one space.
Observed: 90 km/h
